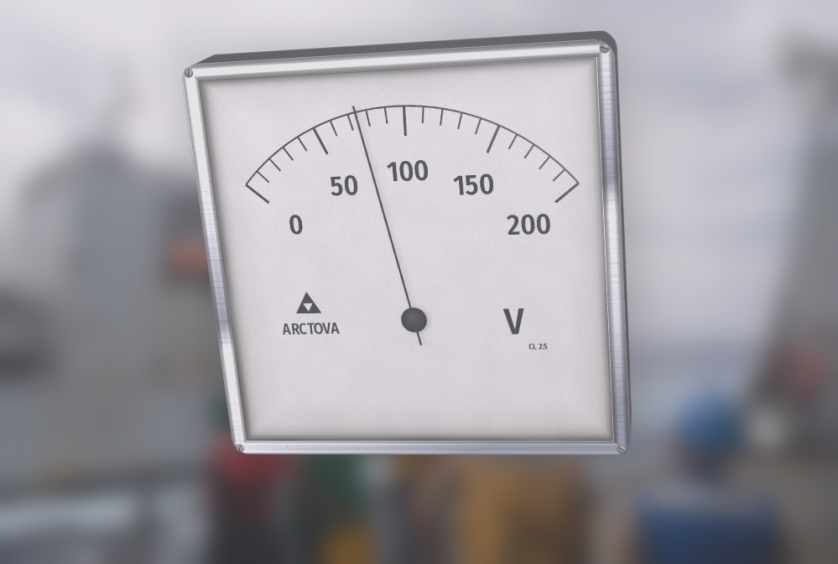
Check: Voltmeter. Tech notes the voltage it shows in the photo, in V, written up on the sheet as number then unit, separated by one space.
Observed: 75 V
